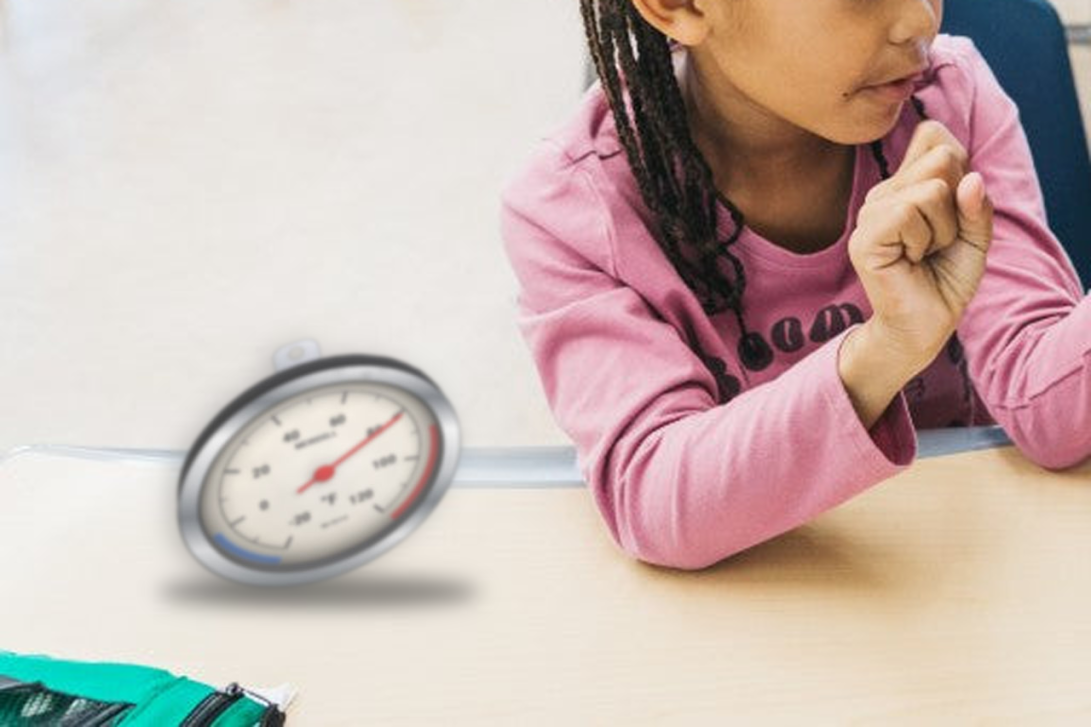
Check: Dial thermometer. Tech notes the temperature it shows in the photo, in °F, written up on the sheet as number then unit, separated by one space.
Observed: 80 °F
